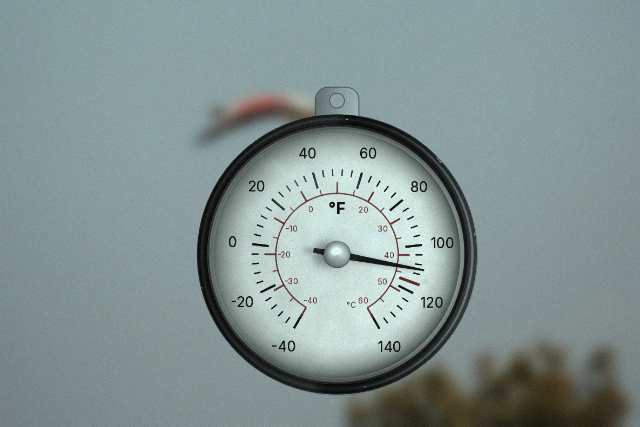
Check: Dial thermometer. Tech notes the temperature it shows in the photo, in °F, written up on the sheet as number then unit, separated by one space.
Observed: 110 °F
